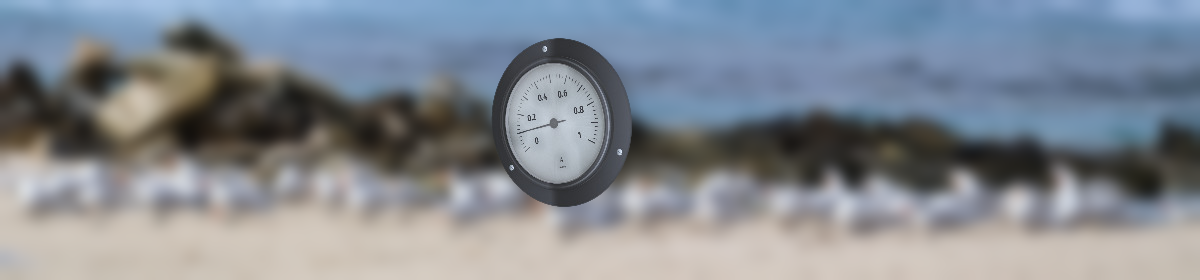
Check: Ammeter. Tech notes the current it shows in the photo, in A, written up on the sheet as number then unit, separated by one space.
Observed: 0.1 A
